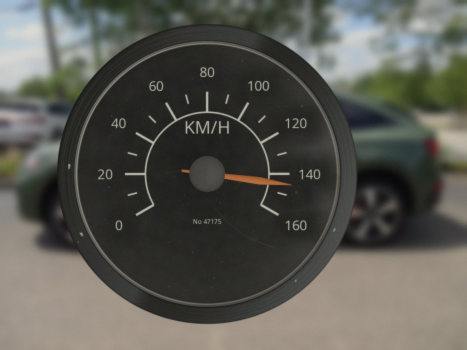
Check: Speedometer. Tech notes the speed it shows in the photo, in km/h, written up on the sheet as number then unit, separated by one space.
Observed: 145 km/h
